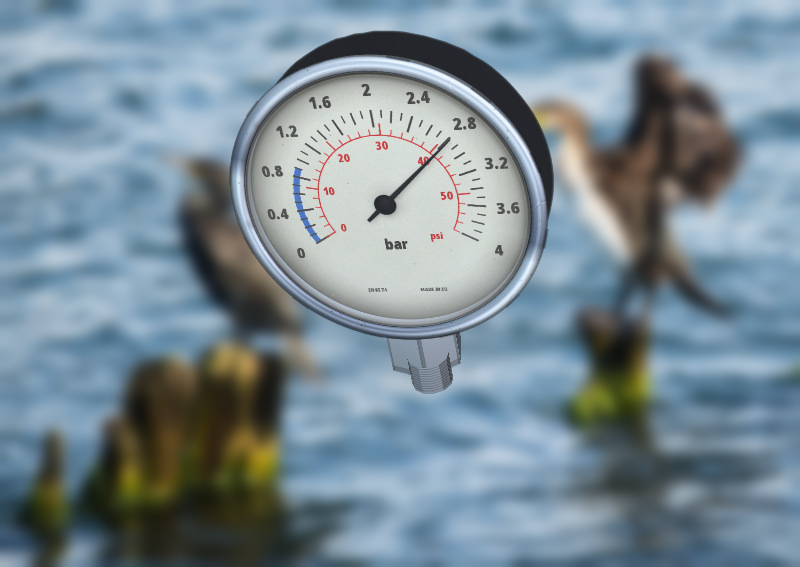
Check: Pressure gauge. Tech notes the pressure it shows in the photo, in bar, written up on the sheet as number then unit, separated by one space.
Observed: 2.8 bar
